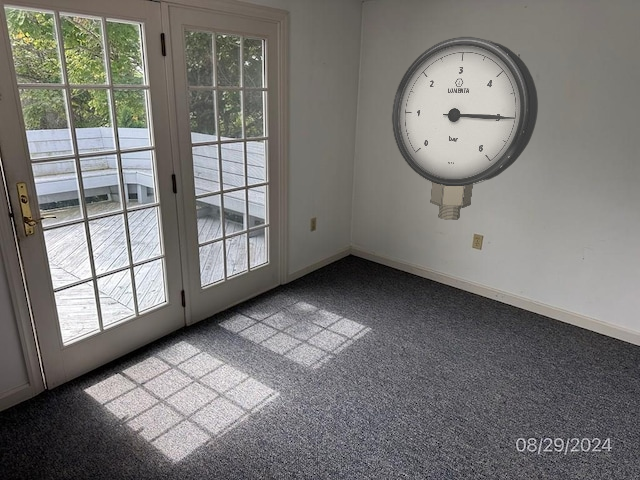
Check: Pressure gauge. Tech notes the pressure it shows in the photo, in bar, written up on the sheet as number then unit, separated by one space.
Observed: 5 bar
